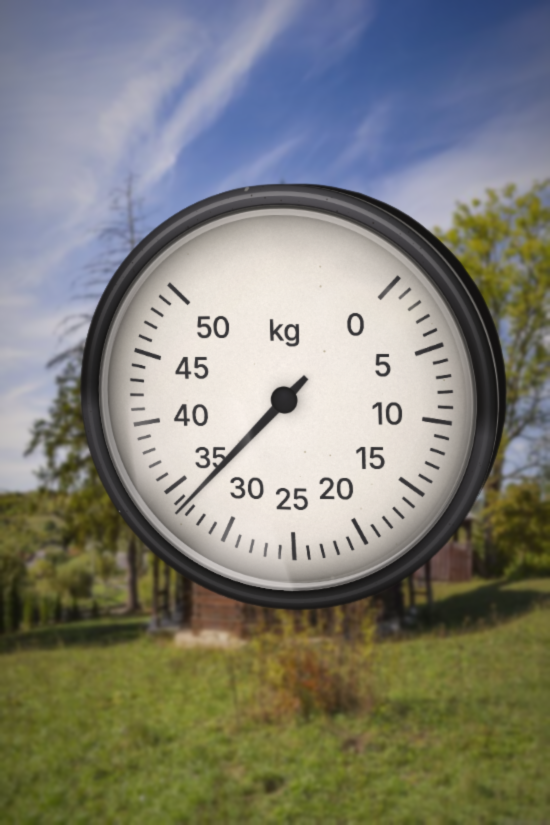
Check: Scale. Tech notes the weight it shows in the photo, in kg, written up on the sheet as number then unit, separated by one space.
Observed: 33.5 kg
